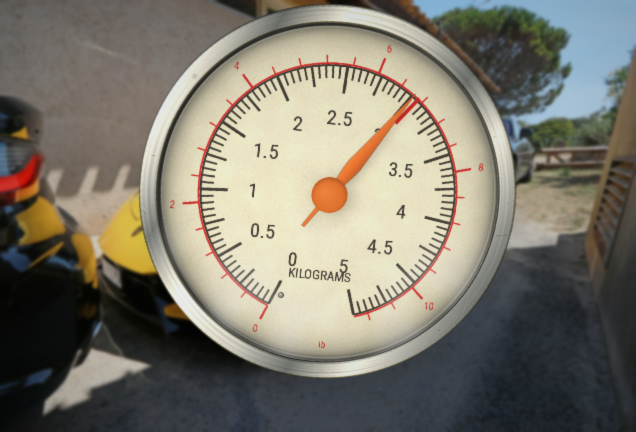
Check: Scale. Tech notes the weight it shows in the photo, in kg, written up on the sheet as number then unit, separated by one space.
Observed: 3 kg
